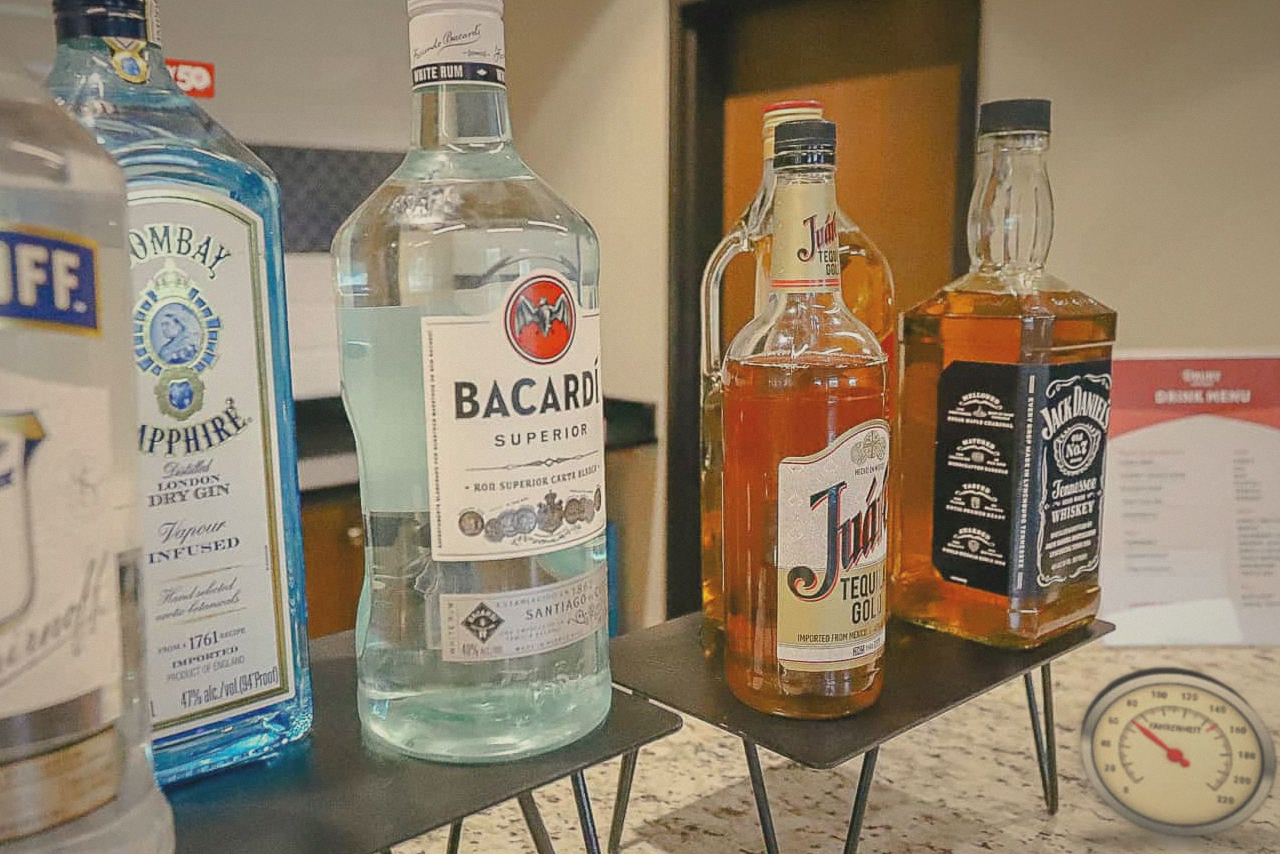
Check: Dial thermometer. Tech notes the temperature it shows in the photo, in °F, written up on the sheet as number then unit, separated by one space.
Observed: 70 °F
